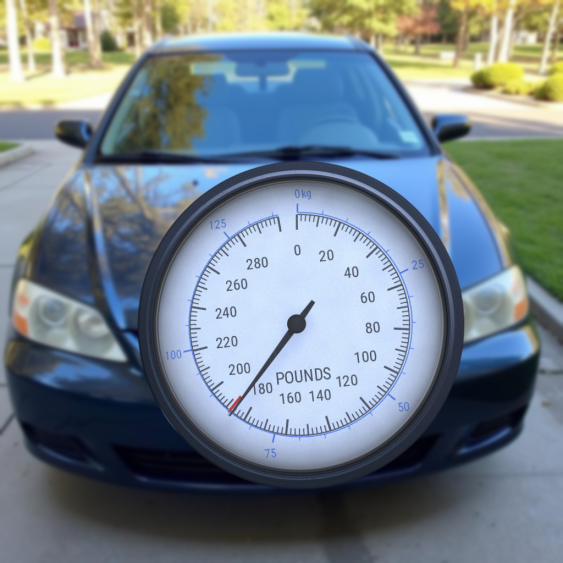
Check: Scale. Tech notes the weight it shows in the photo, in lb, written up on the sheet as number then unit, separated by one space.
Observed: 186 lb
